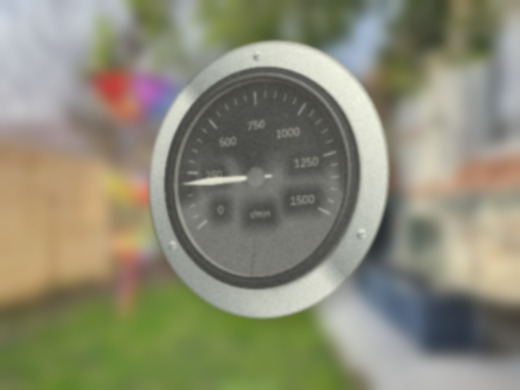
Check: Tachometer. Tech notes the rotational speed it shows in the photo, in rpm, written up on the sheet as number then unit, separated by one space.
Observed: 200 rpm
